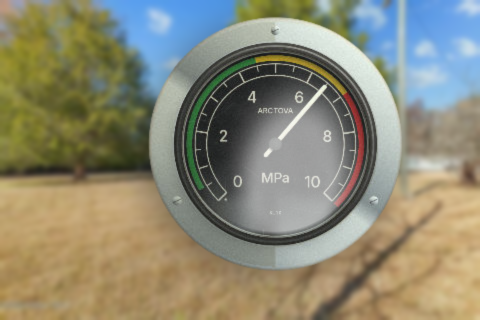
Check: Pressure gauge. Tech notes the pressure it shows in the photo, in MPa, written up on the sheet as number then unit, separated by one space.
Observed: 6.5 MPa
